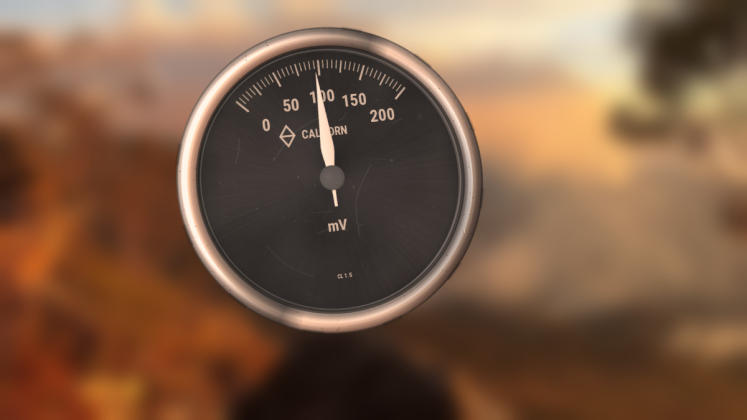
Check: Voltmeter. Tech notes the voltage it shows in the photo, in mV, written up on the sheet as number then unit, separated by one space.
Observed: 95 mV
